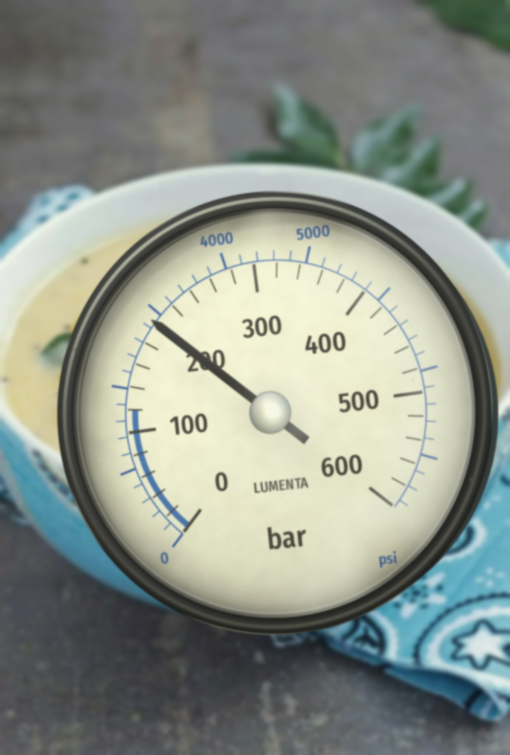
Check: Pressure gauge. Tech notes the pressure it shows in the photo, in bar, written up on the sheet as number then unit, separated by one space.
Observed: 200 bar
